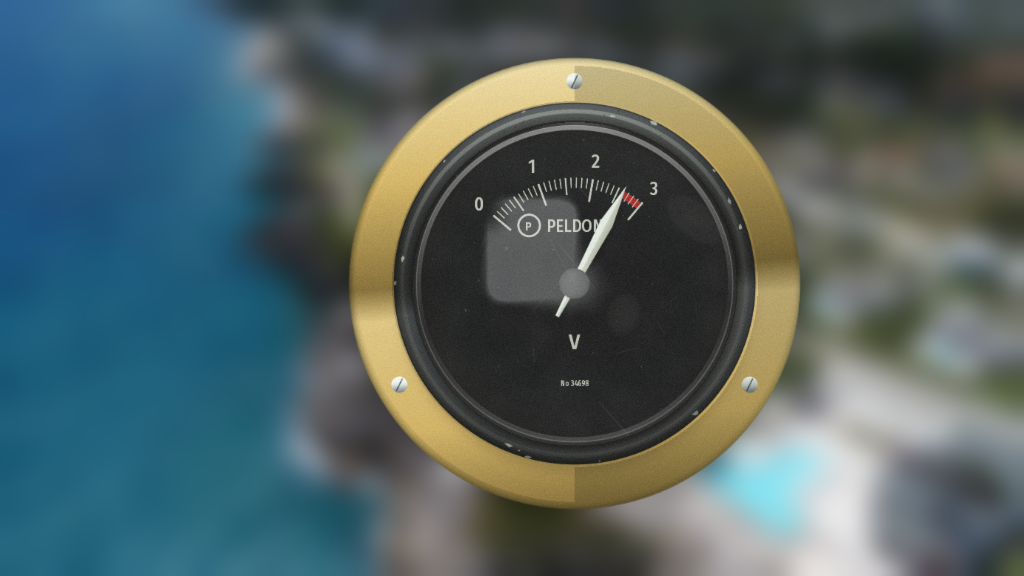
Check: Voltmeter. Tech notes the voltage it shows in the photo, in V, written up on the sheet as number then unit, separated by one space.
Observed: 2.6 V
